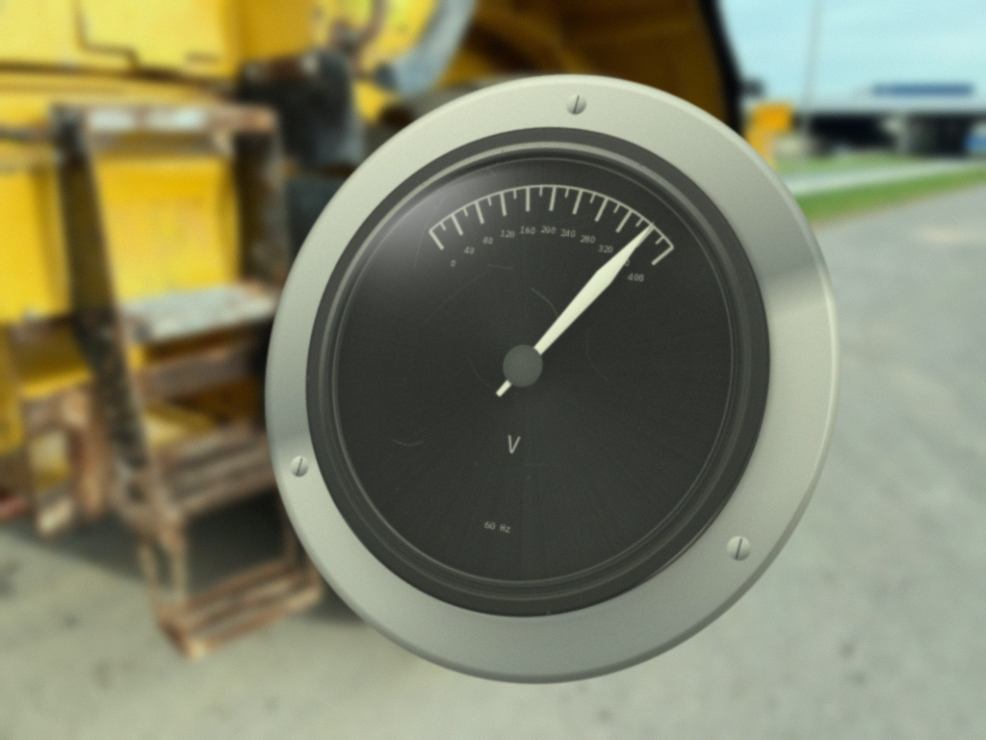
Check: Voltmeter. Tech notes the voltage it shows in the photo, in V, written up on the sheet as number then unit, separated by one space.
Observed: 360 V
